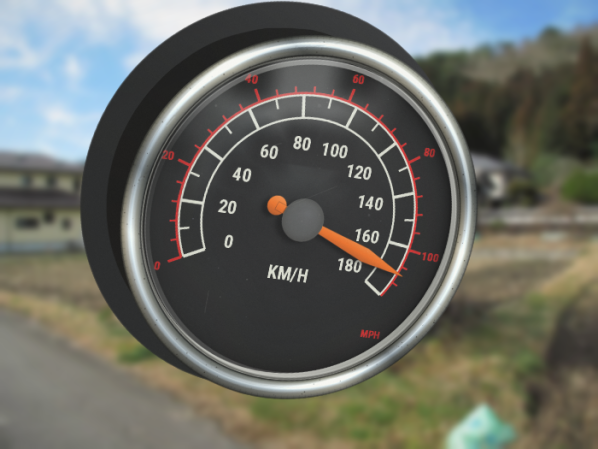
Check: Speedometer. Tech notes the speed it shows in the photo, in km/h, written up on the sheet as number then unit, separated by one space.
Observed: 170 km/h
